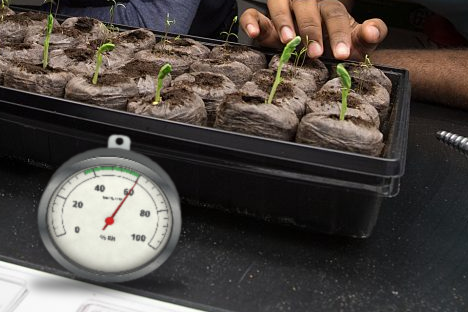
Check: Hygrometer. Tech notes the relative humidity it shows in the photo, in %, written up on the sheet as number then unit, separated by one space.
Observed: 60 %
